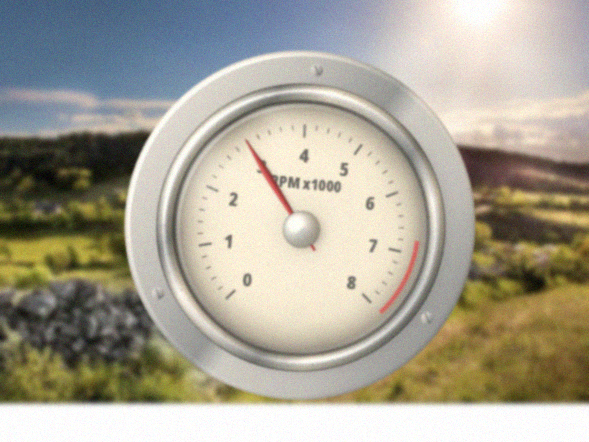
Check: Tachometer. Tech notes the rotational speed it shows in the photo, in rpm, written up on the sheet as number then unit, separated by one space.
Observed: 3000 rpm
